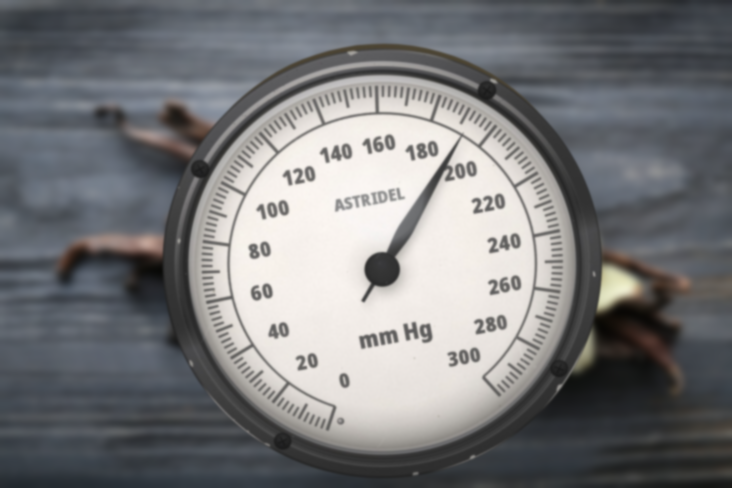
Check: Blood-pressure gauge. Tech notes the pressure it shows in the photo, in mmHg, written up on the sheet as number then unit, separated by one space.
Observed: 192 mmHg
